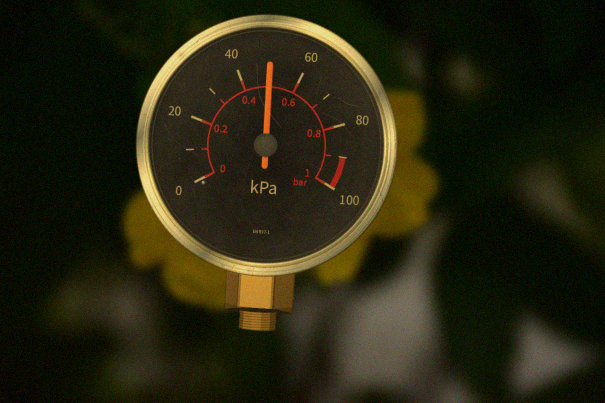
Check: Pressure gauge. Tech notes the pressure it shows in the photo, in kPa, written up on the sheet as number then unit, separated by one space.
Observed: 50 kPa
